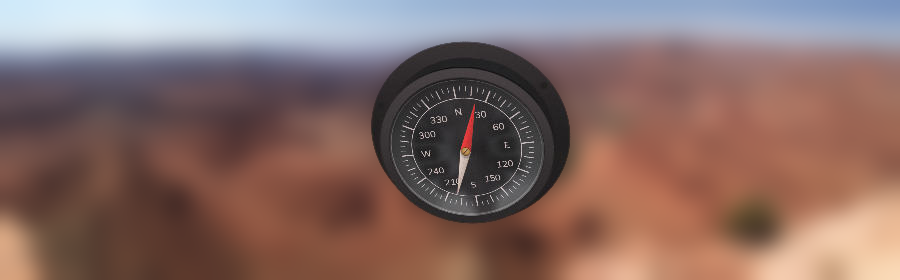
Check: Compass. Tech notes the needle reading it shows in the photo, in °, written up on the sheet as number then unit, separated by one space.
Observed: 20 °
